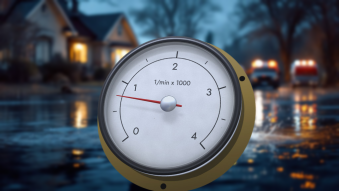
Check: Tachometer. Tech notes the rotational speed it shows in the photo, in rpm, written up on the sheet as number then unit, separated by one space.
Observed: 750 rpm
